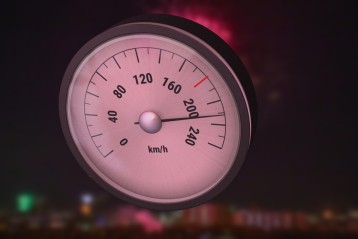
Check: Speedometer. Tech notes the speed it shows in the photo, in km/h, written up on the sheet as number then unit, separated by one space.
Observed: 210 km/h
